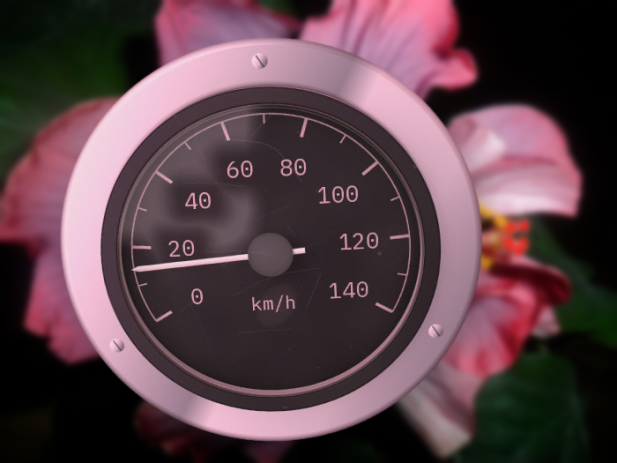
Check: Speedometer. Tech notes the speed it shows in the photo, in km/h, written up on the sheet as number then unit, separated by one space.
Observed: 15 km/h
